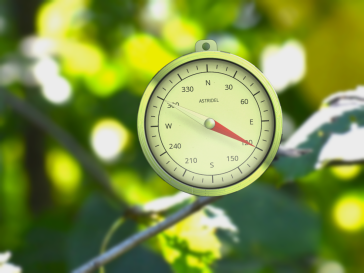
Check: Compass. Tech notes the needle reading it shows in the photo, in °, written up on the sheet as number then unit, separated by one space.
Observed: 120 °
